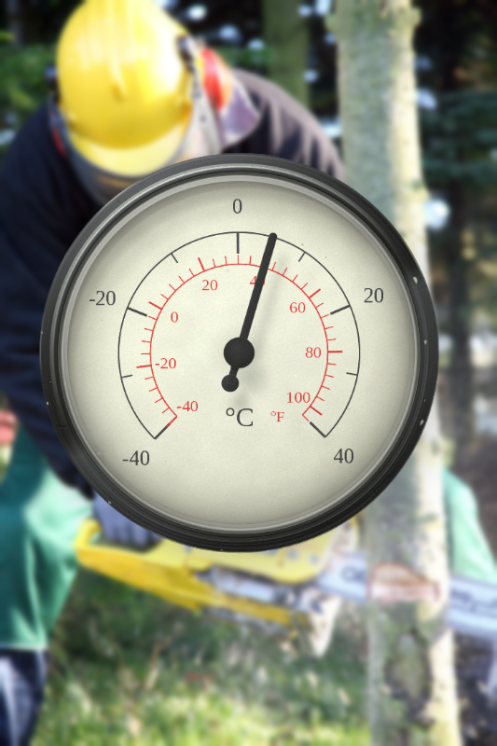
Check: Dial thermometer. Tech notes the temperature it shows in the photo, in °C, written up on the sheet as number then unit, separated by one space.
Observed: 5 °C
